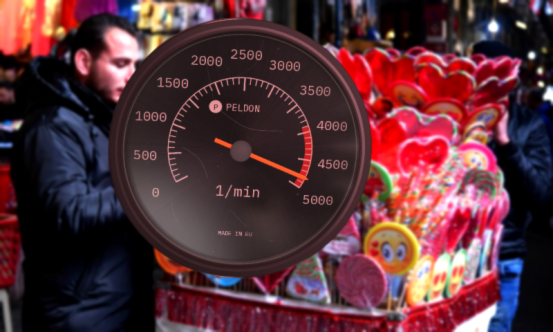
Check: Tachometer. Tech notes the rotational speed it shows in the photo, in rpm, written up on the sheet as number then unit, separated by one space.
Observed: 4800 rpm
